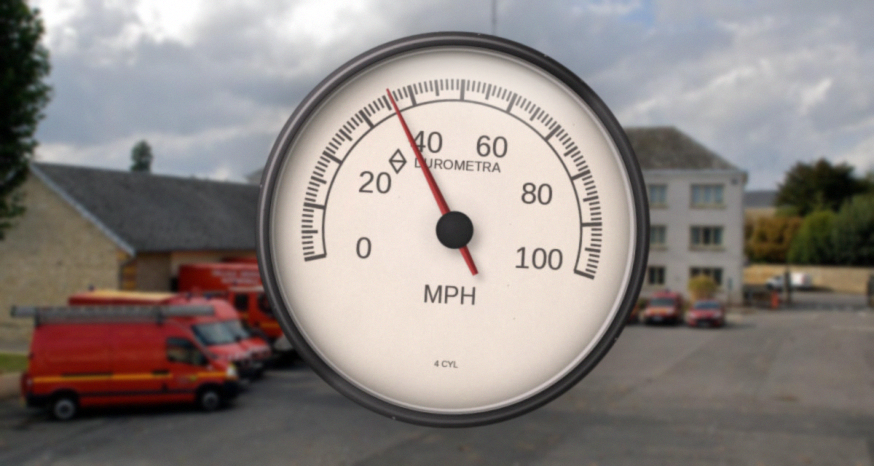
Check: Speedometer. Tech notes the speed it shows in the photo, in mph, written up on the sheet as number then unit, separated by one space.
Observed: 36 mph
